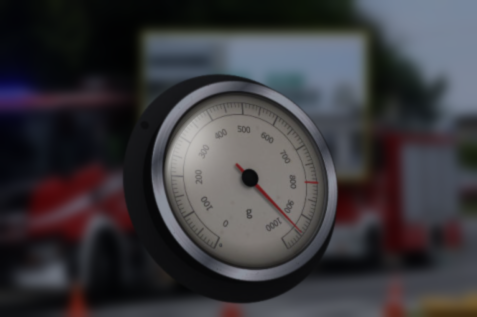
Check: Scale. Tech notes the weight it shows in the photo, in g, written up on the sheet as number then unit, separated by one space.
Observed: 950 g
